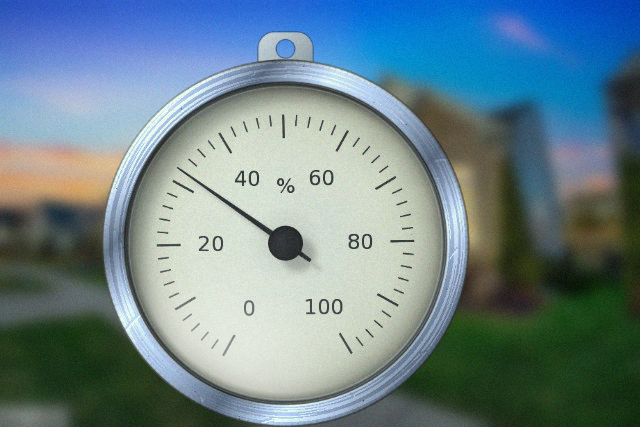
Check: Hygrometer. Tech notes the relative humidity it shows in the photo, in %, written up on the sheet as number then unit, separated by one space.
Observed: 32 %
